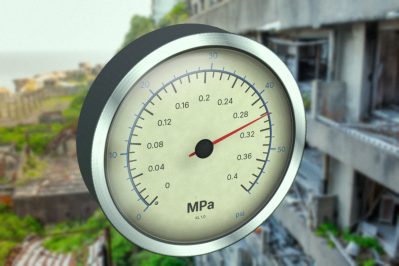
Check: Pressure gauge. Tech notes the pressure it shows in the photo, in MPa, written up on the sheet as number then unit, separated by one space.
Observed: 0.3 MPa
